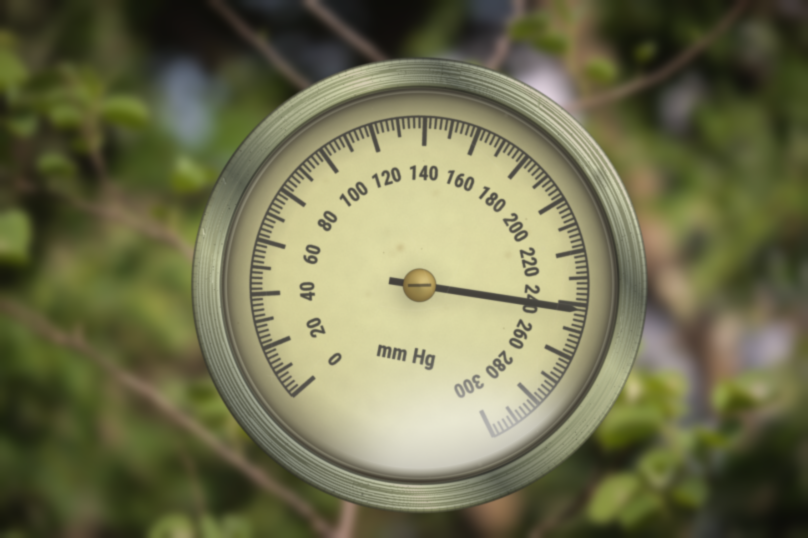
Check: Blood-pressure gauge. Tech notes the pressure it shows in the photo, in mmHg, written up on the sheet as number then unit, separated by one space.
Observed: 242 mmHg
